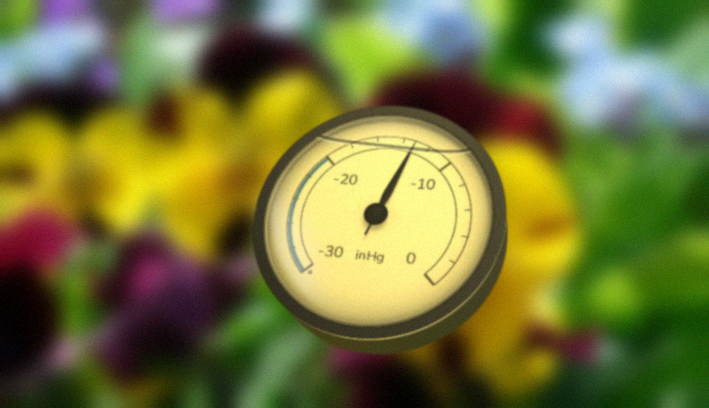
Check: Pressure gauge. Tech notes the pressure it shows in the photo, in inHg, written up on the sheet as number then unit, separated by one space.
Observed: -13 inHg
